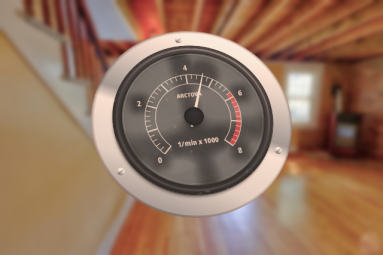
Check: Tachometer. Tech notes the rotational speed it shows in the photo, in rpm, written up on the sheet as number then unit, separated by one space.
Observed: 4600 rpm
